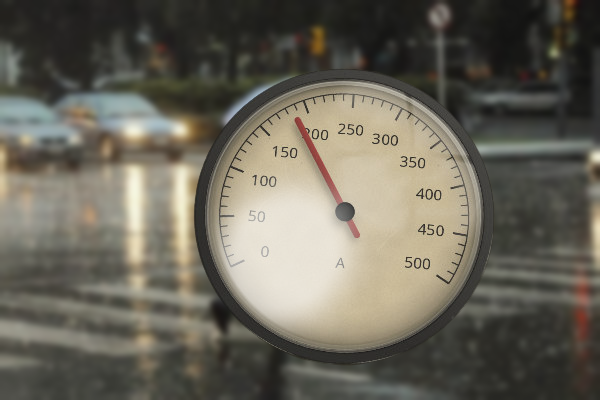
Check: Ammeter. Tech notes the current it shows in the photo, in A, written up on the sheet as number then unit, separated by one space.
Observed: 185 A
